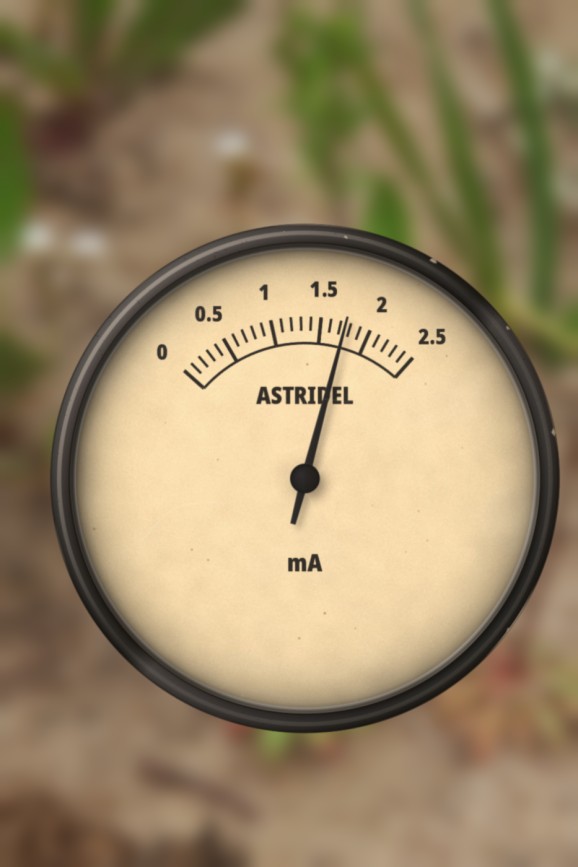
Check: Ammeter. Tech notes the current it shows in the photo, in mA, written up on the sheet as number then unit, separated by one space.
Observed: 1.75 mA
